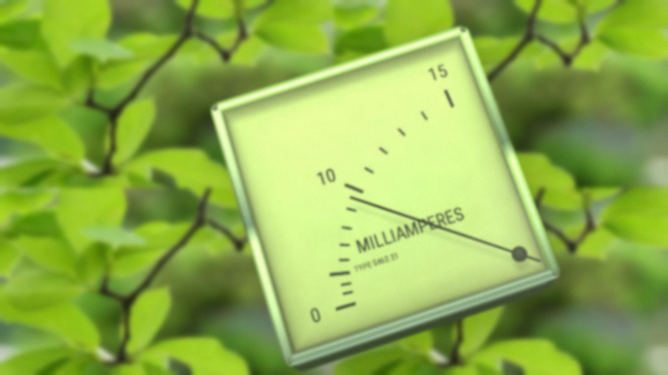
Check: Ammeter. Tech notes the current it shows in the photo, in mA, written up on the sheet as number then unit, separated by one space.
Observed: 9.5 mA
